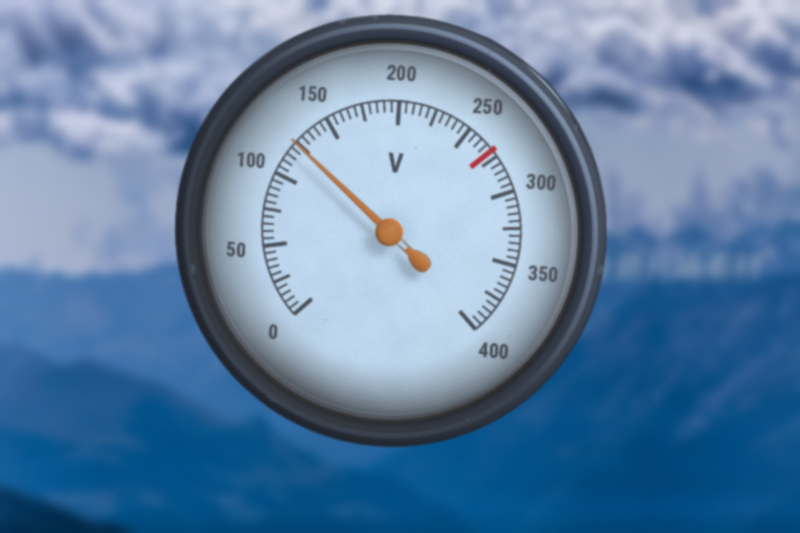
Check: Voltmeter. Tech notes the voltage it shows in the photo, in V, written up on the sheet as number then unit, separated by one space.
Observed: 125 V
